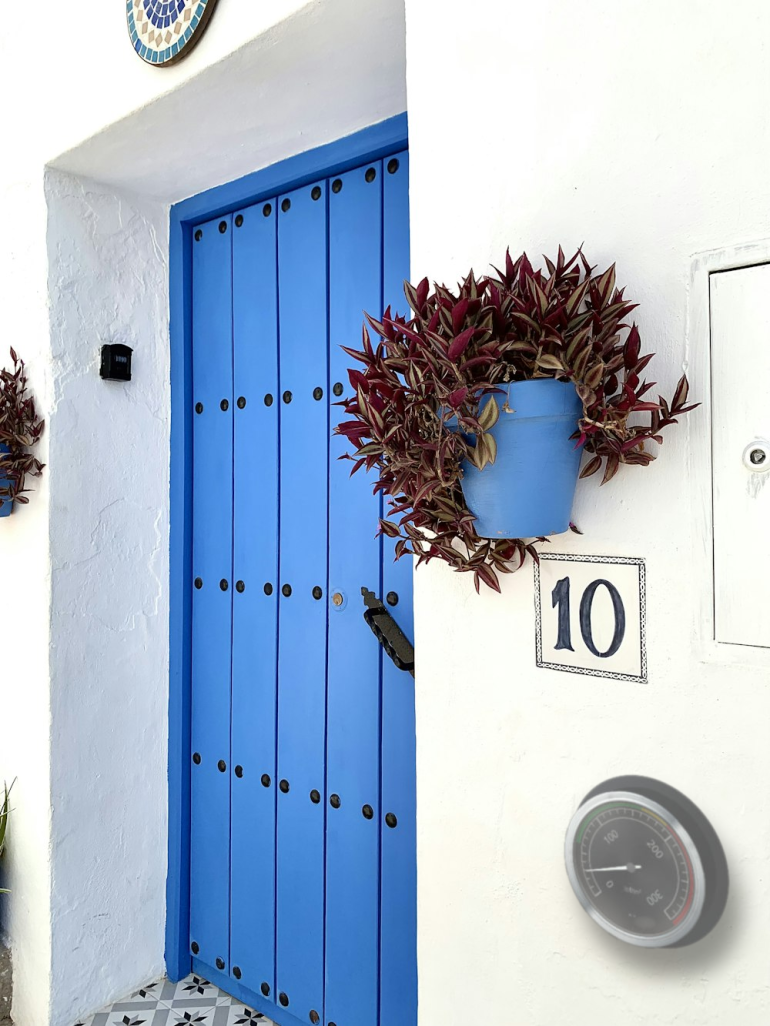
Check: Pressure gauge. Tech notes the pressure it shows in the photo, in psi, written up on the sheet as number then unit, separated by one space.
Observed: 30 psi
